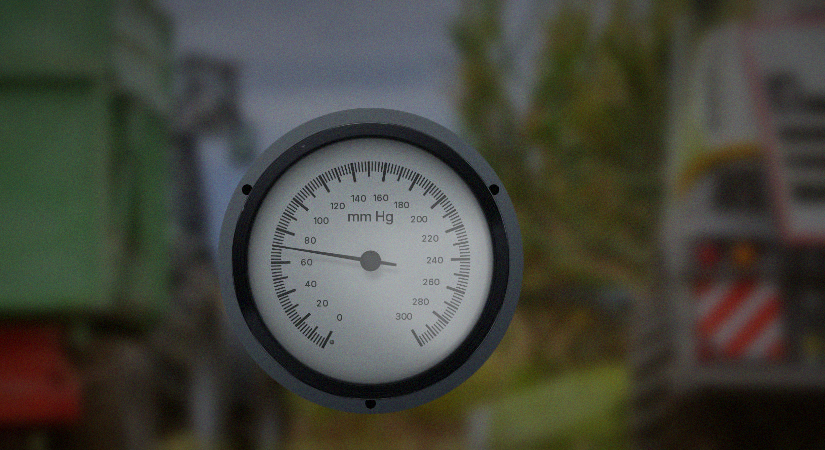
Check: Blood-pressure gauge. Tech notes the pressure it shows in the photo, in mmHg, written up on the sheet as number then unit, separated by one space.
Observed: 70 mmHg
